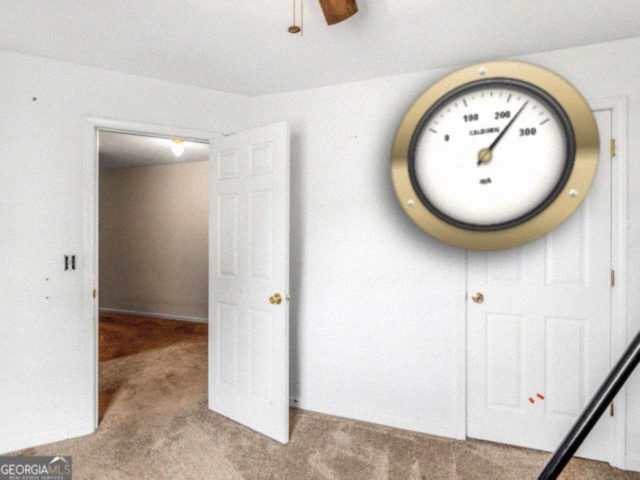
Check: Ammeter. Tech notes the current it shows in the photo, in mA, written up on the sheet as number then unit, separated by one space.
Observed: 240 mA
